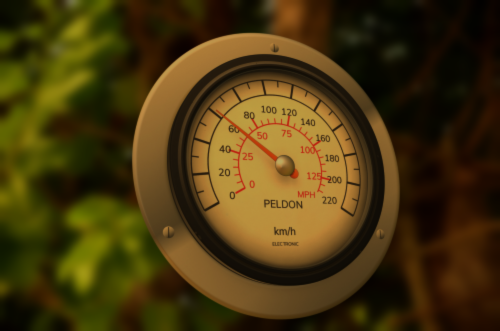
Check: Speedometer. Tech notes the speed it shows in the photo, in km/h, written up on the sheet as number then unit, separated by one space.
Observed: 60 km/h
